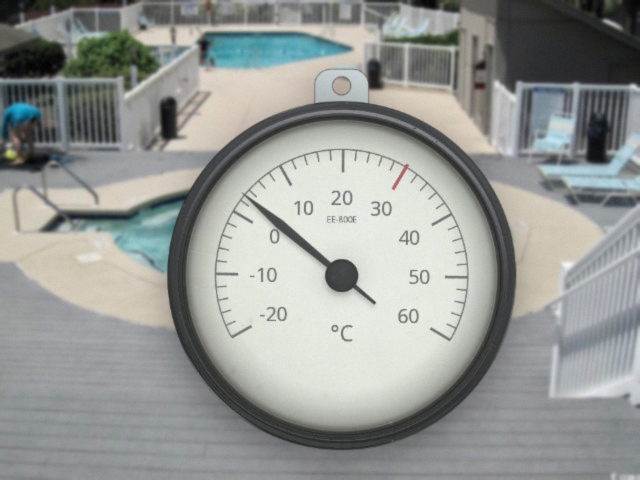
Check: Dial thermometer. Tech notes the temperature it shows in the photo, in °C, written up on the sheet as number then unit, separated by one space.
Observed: 3 °C
